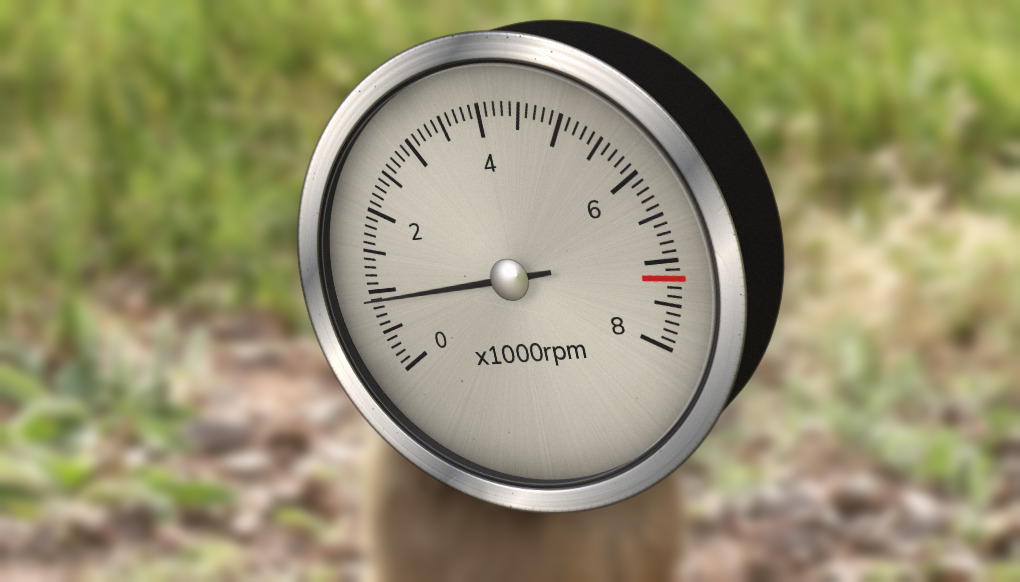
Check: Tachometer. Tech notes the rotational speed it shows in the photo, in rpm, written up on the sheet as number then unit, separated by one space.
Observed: 900 rpm
